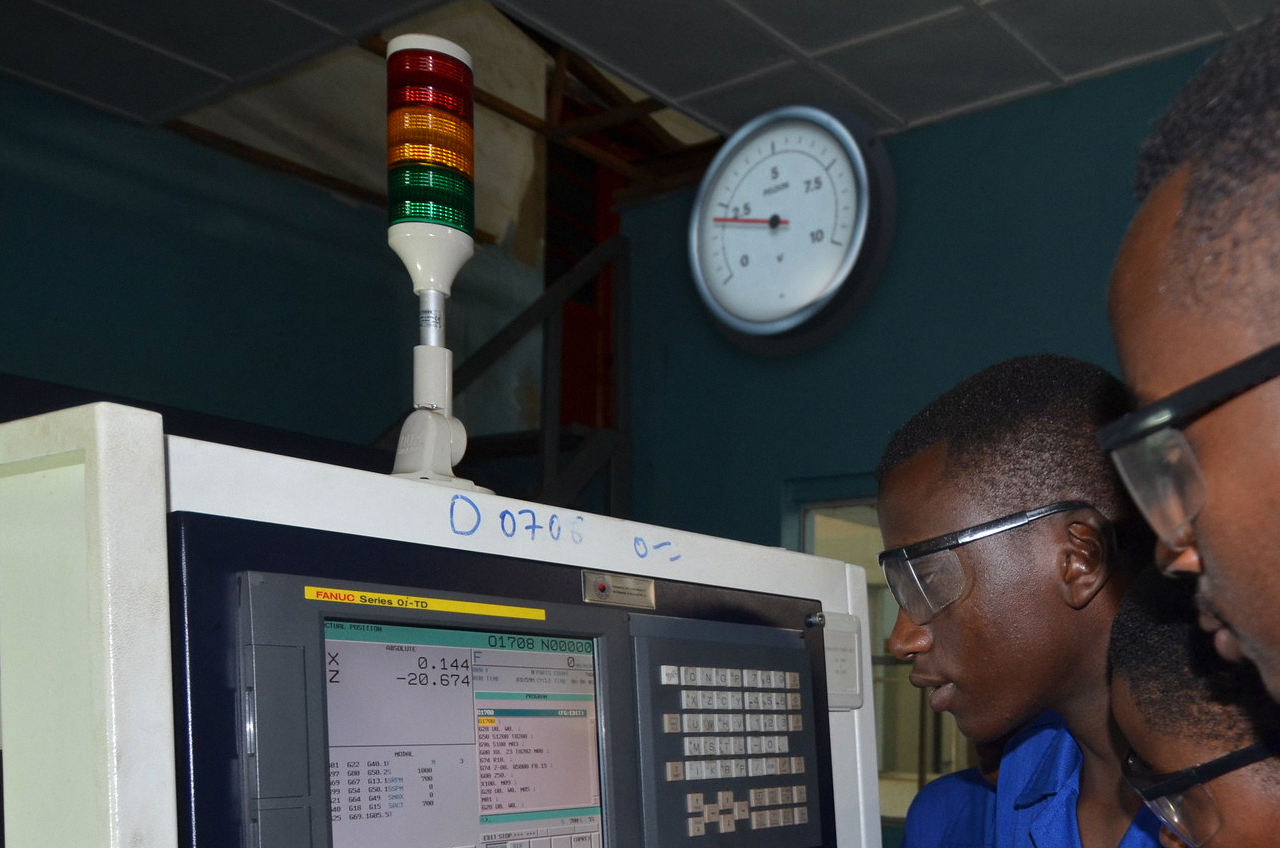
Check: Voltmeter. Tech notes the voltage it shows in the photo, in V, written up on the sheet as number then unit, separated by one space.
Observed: 2 V
